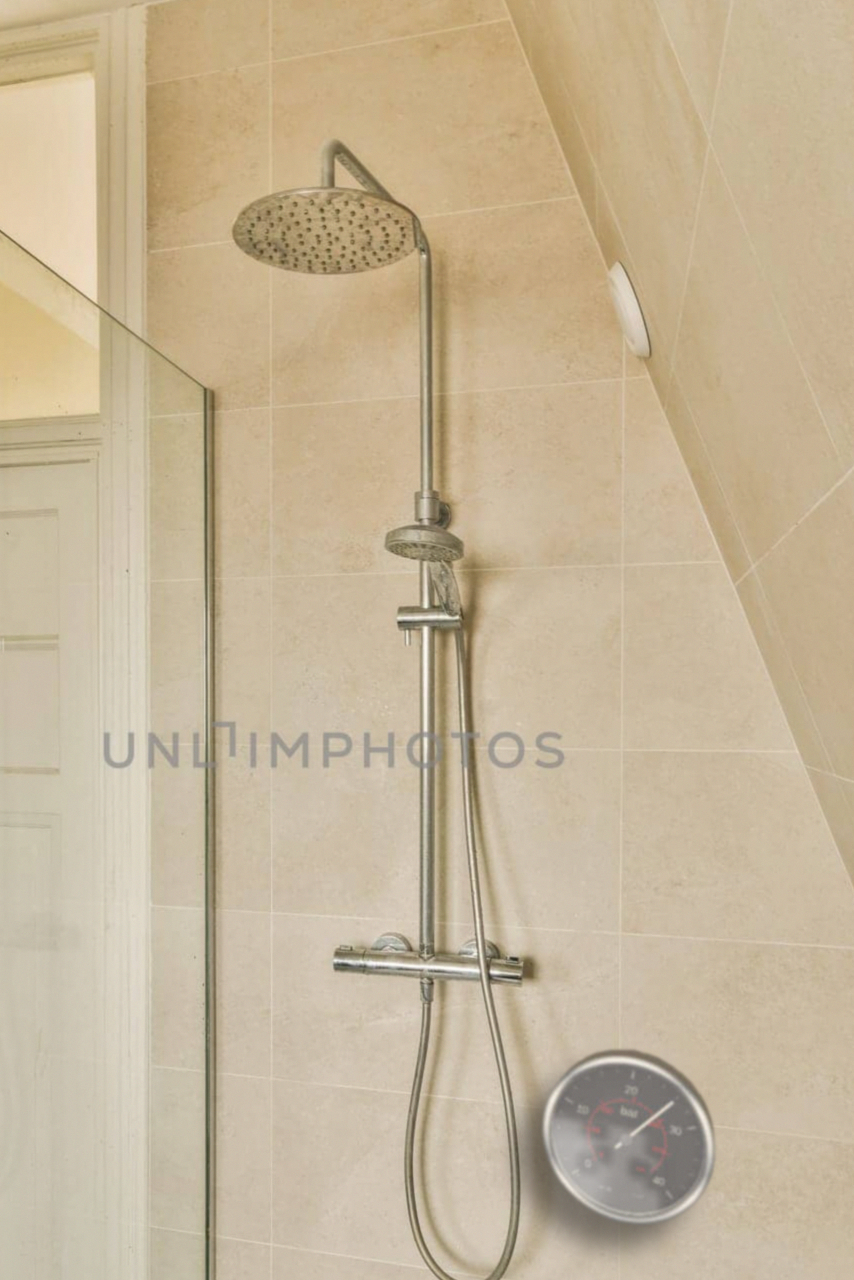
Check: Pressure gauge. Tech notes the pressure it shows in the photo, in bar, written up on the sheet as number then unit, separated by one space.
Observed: 26 bar
